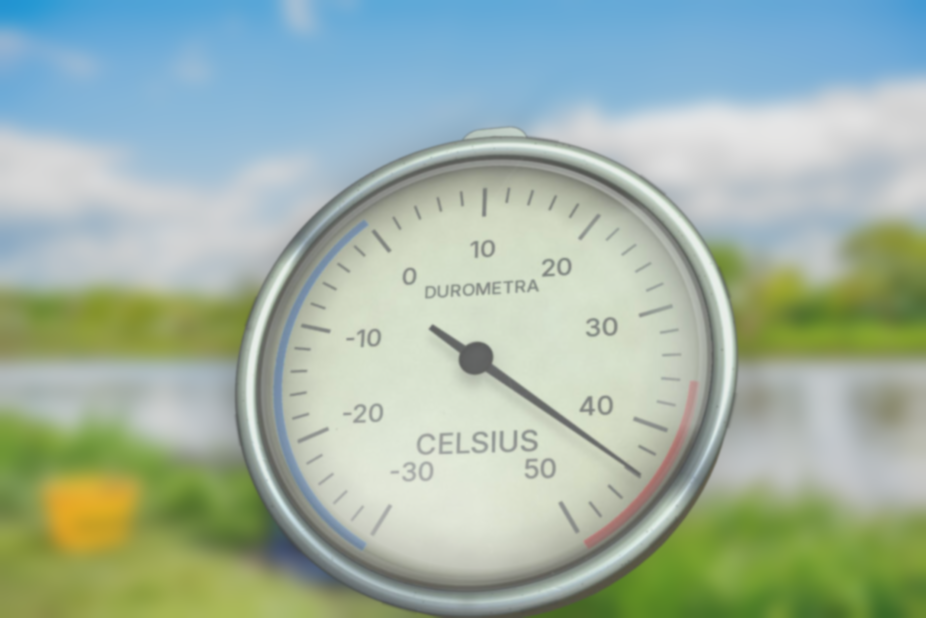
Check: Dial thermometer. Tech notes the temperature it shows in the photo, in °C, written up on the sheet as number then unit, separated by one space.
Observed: 44 °C
